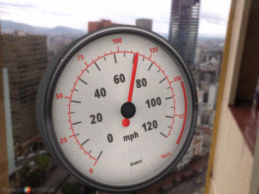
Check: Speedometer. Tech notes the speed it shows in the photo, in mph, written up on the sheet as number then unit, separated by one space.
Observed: 70 mph
